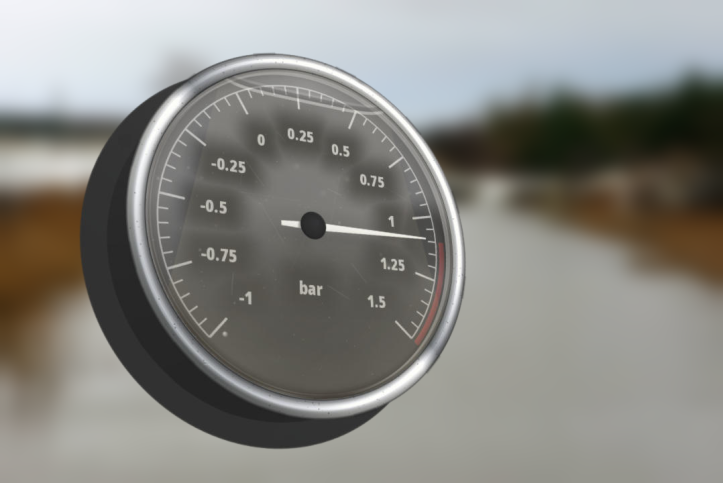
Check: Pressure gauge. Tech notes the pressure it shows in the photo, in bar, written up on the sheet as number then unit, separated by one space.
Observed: 1.1 bar
